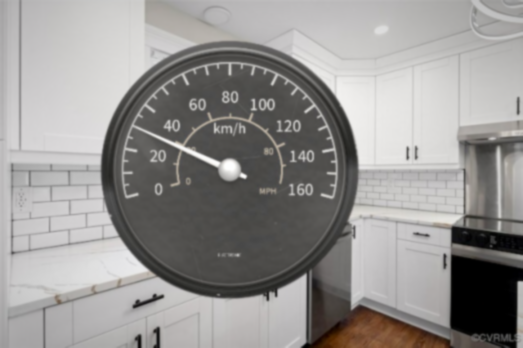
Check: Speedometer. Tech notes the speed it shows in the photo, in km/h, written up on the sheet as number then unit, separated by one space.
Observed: 30 km/h
